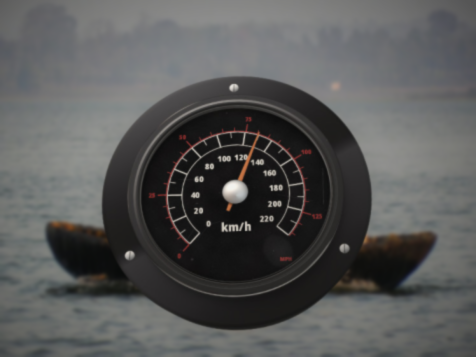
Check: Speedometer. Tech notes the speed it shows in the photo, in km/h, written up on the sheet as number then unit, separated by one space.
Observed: 130 km/h
